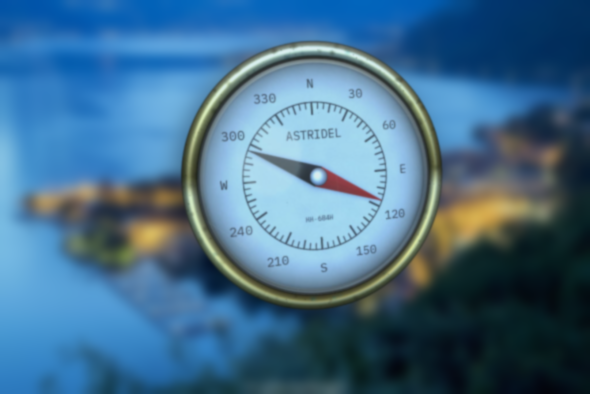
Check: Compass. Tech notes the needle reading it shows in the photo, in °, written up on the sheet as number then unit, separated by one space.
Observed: 115 °
